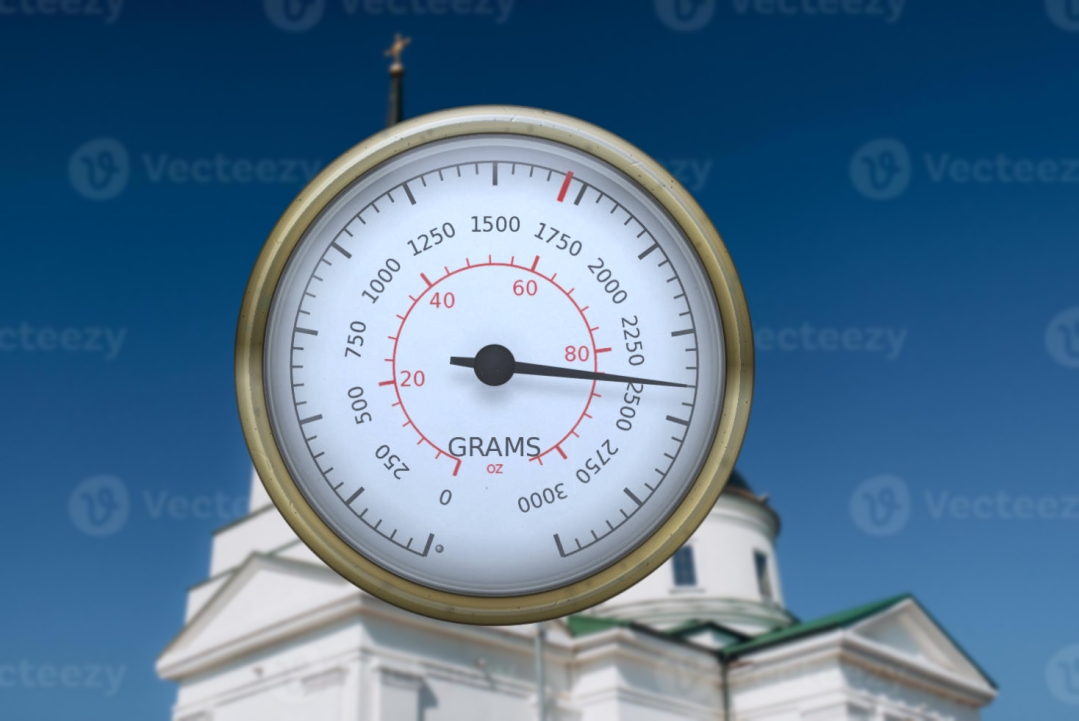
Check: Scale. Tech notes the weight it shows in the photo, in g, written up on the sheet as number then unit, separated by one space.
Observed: 2400 g
